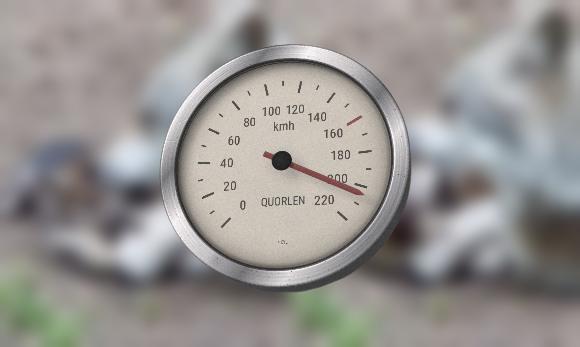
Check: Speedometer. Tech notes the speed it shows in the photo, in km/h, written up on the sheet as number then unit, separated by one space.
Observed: 205 km/h
